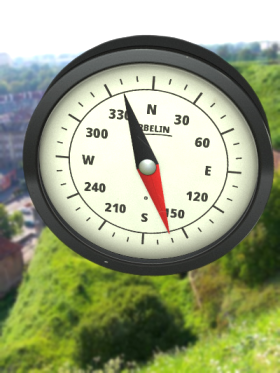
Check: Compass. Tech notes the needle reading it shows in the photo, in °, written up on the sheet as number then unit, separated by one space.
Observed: 160 °
